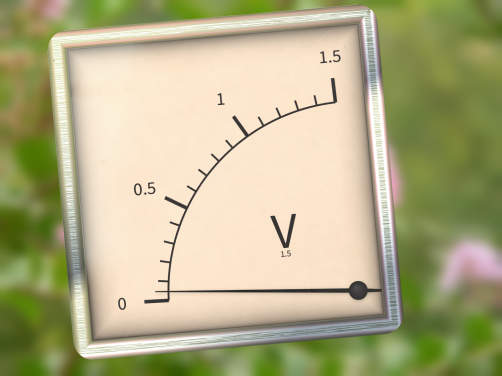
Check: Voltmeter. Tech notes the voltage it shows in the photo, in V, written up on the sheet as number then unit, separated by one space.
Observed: 0.05 V
